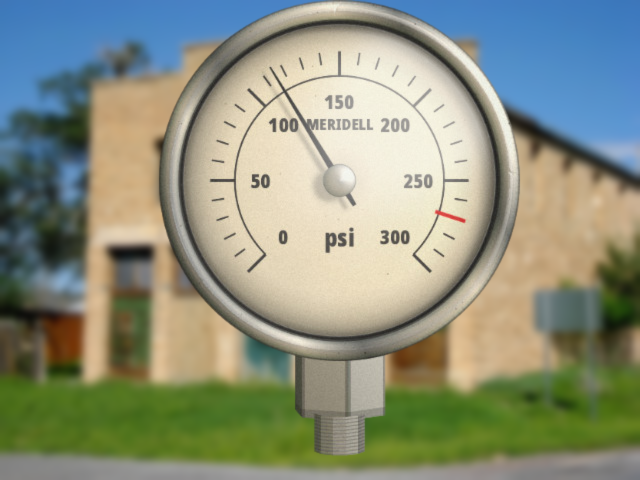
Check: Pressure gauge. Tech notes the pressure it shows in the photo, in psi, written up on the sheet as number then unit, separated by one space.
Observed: 115 psi
